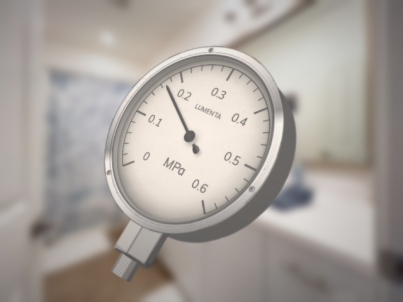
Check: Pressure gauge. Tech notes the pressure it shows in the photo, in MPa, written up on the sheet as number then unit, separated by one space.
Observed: 0.17 MPa
